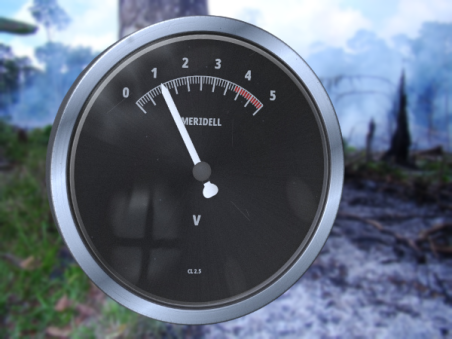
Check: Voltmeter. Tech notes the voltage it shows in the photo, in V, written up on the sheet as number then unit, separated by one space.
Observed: 1 V
